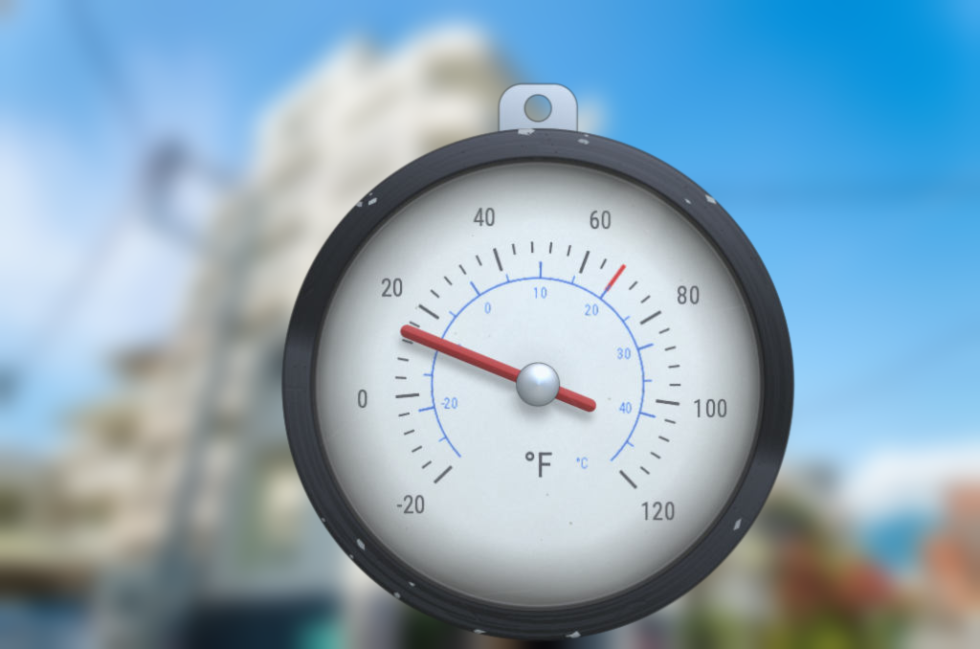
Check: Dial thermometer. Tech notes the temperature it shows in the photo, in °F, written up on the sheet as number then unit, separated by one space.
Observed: 14 °F
